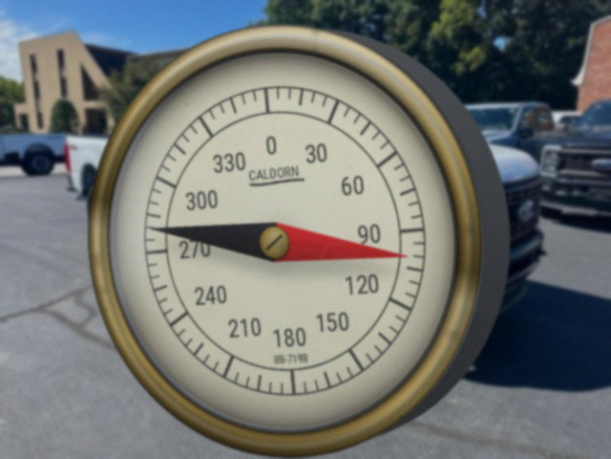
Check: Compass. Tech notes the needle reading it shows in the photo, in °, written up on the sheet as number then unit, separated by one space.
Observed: 100 °
